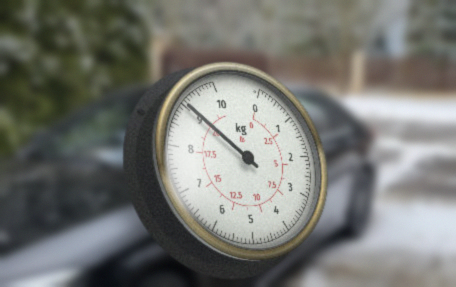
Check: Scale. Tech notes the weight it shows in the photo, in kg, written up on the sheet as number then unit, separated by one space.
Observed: 9 kg
